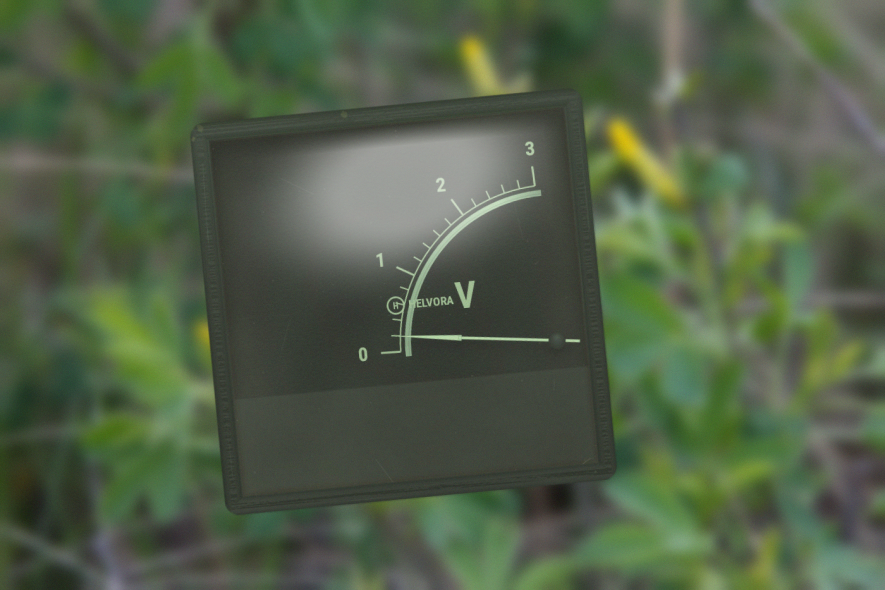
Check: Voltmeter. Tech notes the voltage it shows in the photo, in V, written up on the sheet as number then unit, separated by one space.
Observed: 0.2 V
